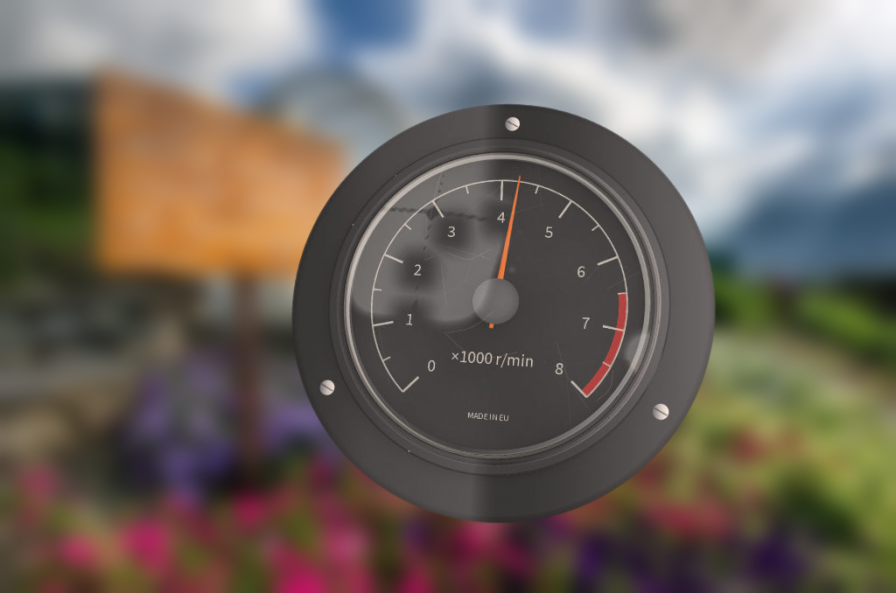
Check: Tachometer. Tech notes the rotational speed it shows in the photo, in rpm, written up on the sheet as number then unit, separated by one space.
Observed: 4250 rpm
